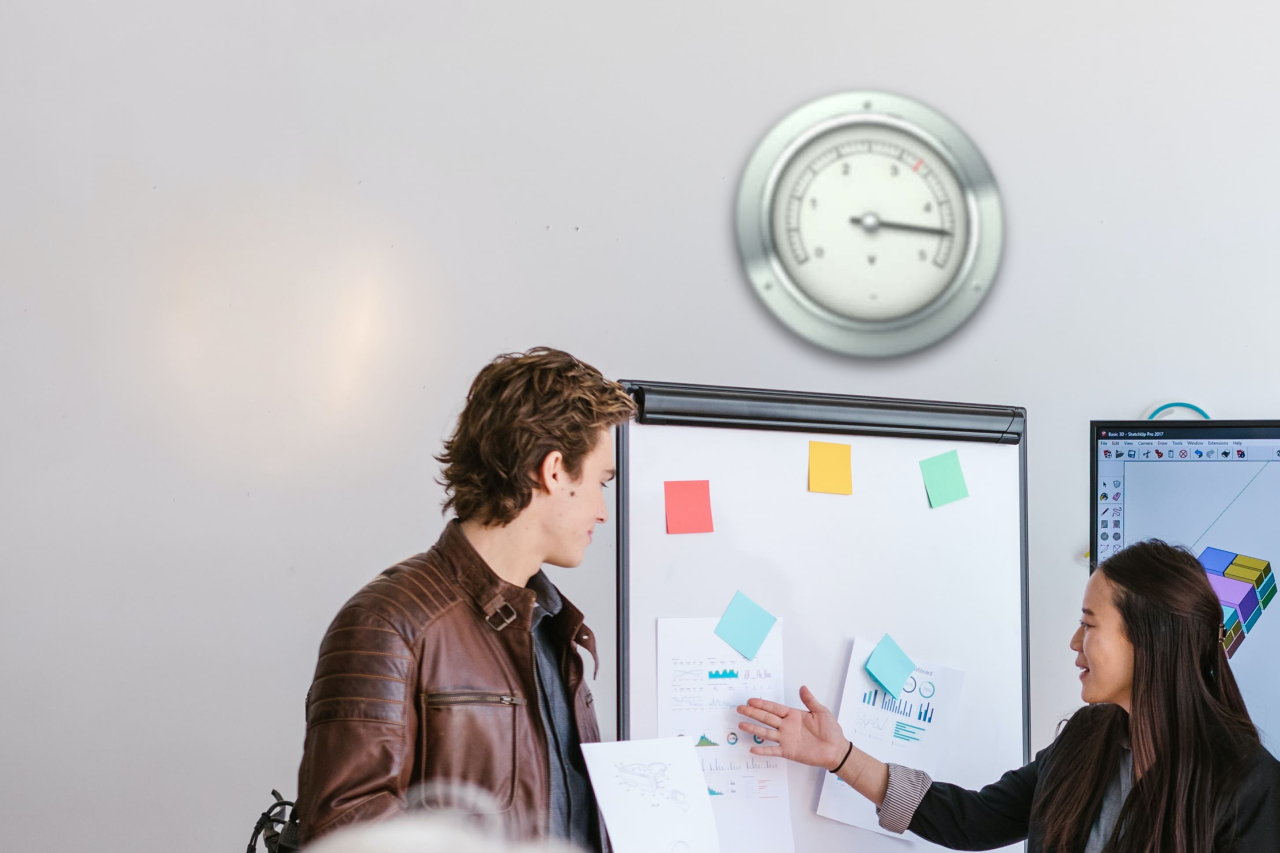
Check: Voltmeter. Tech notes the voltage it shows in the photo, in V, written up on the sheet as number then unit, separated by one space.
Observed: 4.5 V
